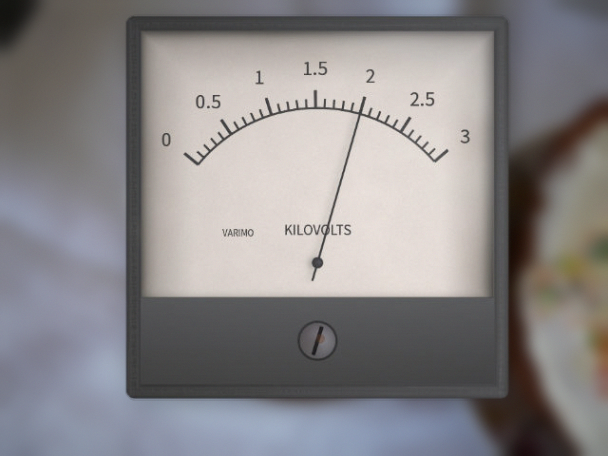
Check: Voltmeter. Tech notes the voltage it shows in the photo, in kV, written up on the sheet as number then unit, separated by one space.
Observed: 2 kV
